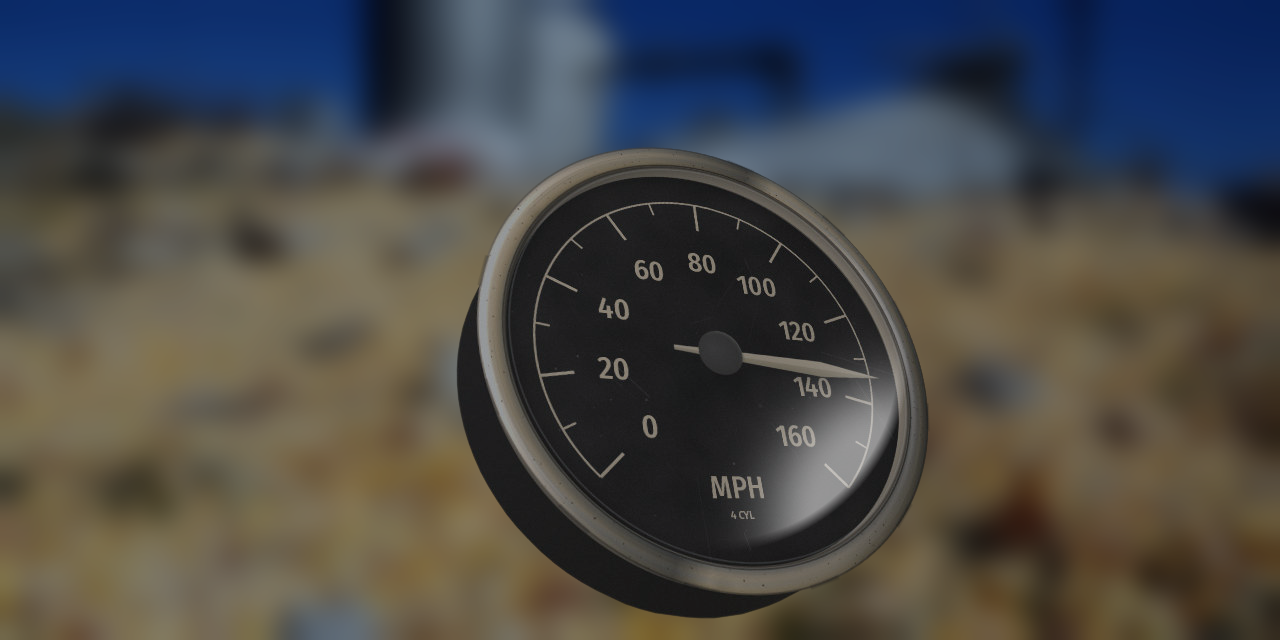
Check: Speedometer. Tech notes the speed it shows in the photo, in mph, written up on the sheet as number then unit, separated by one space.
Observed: 135 mph
